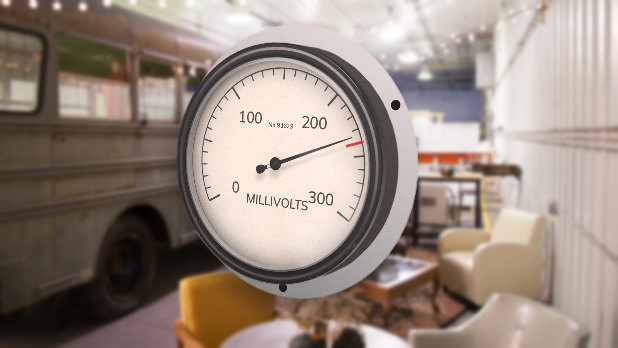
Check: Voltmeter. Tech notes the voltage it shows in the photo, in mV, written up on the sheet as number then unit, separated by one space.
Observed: 235 mV
